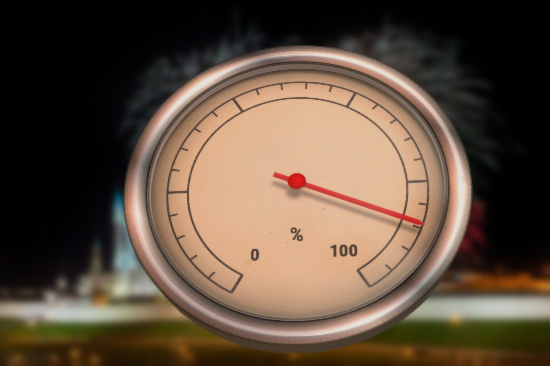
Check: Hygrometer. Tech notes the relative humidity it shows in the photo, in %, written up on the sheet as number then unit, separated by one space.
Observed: 88 %
